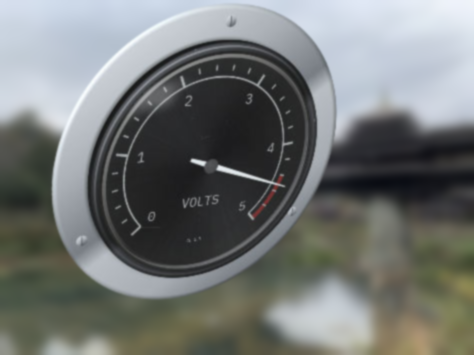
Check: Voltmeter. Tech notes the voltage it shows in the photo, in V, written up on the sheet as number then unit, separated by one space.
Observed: 4.5 V
